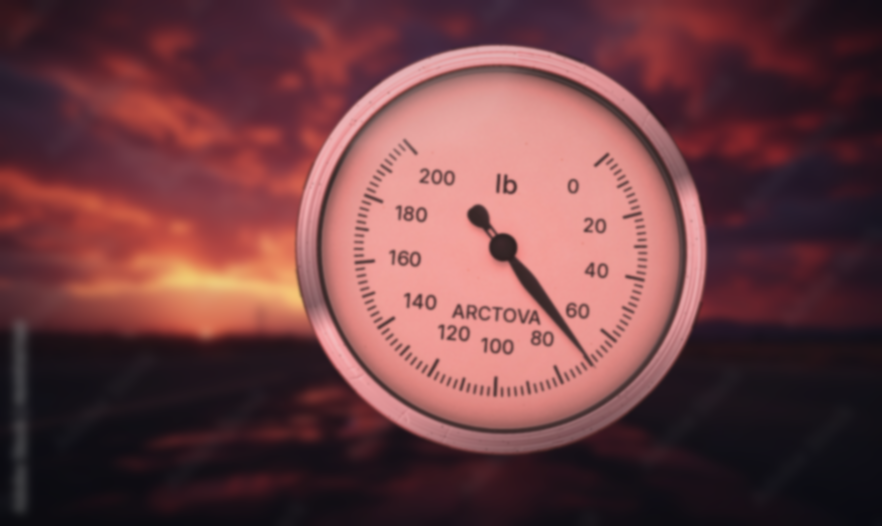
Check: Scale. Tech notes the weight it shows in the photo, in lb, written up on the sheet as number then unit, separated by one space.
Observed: 70 lb
